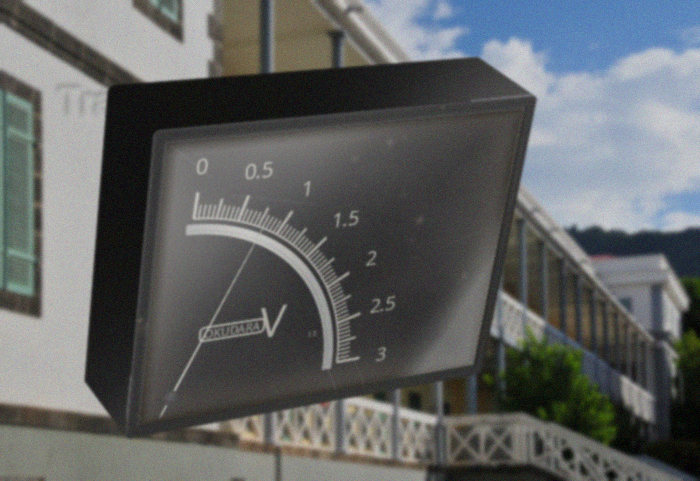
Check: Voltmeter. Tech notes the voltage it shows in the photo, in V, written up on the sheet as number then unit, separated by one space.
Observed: 0.75 V
